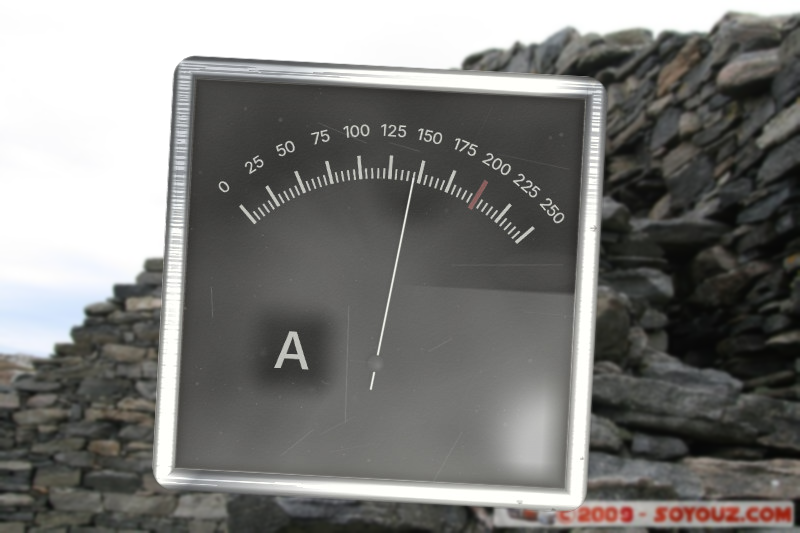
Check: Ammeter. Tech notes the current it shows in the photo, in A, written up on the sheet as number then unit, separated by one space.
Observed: 145 A
